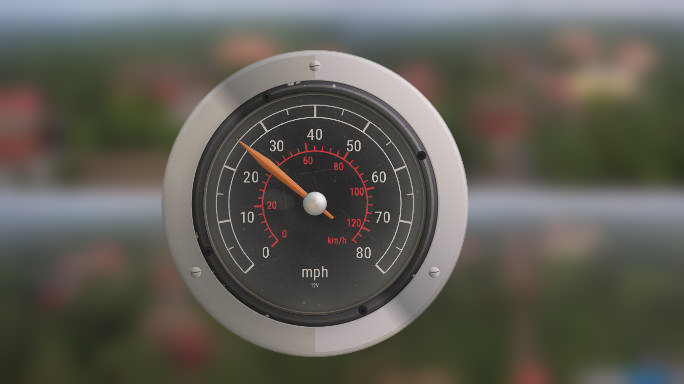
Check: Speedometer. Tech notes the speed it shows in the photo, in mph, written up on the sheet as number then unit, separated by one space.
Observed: 25 mph
